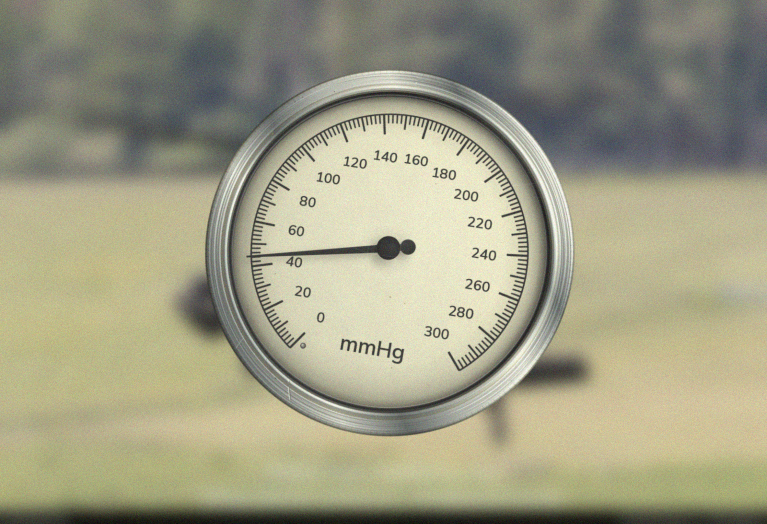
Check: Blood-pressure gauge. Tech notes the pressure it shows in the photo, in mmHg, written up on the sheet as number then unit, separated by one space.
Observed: 44 mmHg
